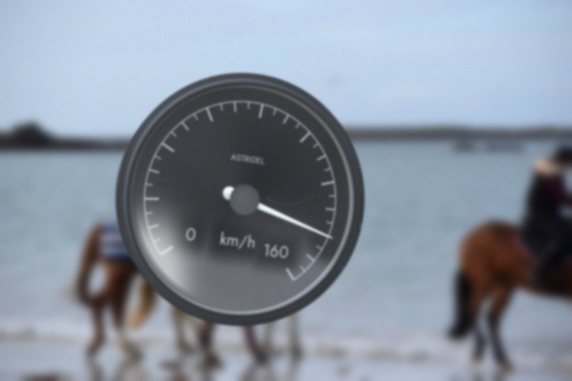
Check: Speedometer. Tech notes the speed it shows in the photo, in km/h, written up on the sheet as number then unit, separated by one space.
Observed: 140 km/h
